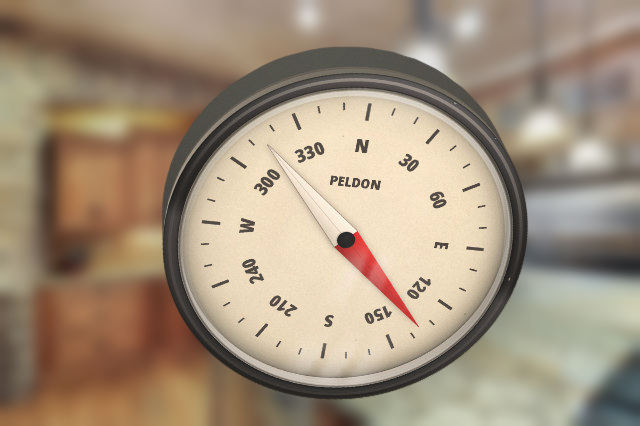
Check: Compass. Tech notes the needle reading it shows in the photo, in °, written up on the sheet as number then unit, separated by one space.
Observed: 135 °
